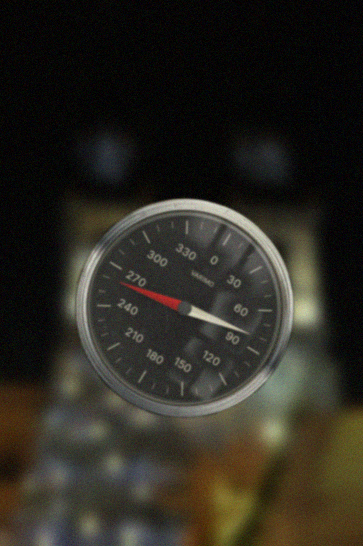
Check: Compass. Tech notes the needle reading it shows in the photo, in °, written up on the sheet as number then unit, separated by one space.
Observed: 260 °
